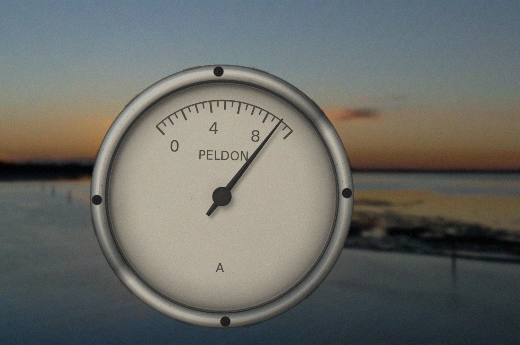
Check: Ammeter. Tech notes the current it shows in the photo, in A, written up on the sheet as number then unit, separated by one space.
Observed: 9 A
